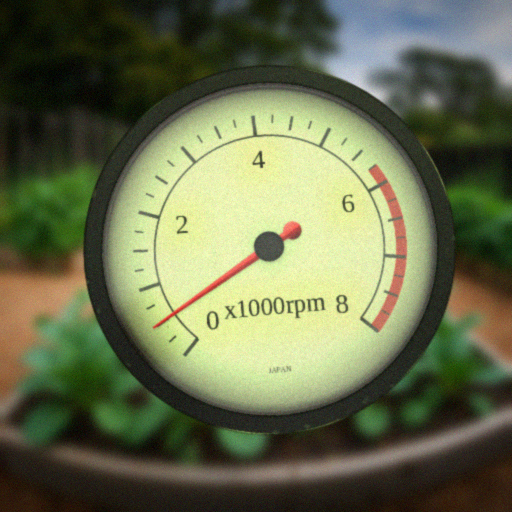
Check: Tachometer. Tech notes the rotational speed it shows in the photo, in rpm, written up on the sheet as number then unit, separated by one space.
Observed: 500 rpm
